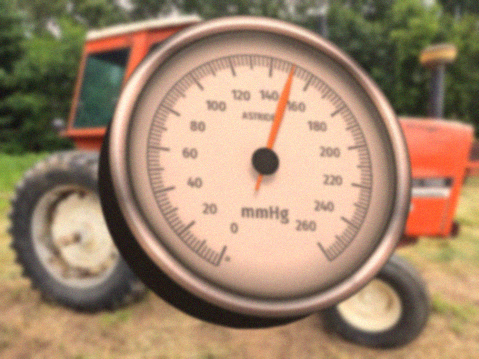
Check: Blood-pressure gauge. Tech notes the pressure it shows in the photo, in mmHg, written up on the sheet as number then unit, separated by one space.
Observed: 150 mmHg
